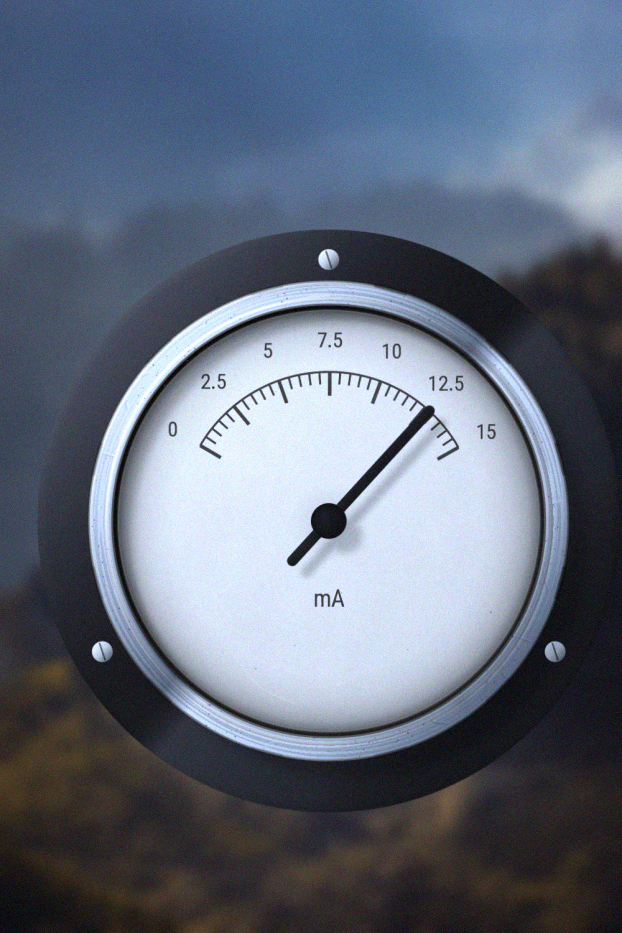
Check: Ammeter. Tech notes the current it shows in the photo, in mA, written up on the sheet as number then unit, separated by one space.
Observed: 12.75 mA
